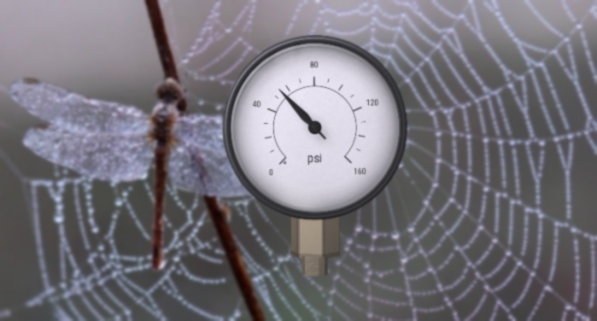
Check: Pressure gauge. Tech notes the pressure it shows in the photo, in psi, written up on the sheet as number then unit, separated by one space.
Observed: 55 psi
